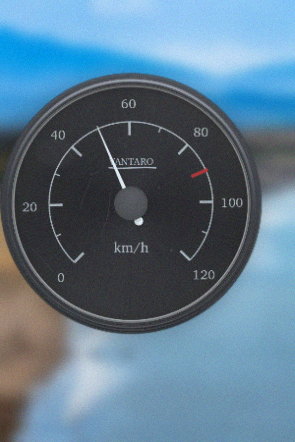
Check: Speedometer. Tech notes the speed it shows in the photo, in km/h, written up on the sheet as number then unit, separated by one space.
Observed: 50 km/h
